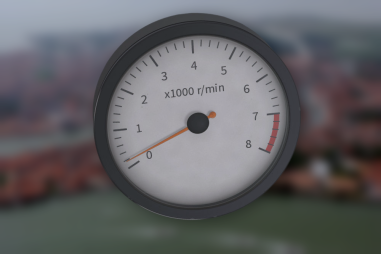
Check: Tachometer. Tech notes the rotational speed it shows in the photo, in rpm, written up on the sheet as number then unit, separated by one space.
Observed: 200 rpm
